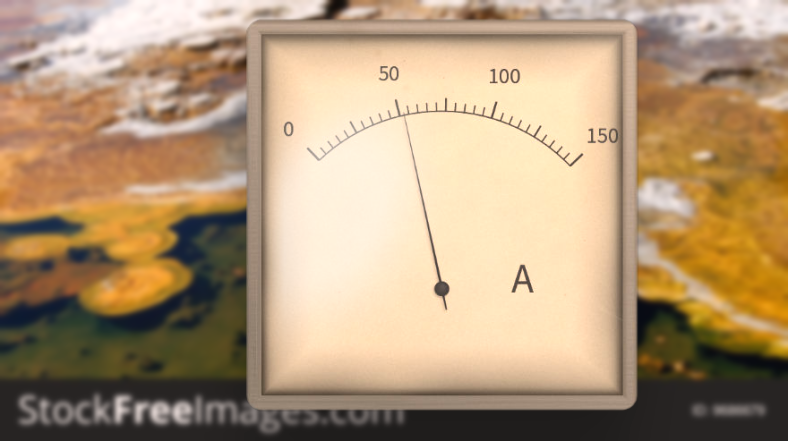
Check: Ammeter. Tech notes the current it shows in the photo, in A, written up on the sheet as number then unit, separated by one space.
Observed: 52.5 A
